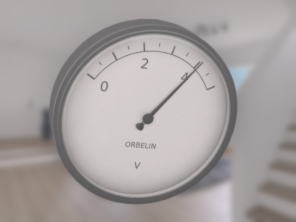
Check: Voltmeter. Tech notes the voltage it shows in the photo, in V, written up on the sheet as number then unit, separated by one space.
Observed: 4 V
